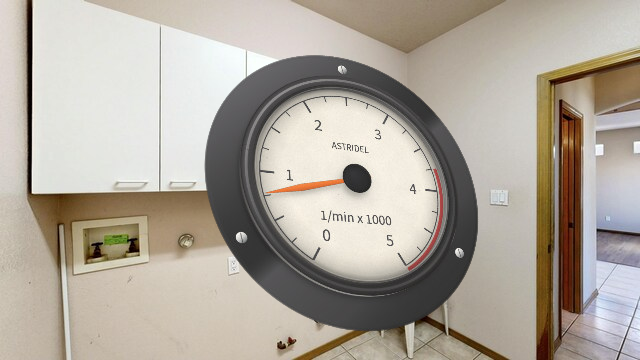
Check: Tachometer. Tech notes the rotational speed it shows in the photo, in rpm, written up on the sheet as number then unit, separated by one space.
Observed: 750 rpm
